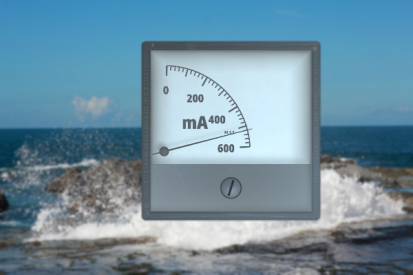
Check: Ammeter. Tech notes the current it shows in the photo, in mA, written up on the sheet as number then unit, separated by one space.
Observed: 520 mA
